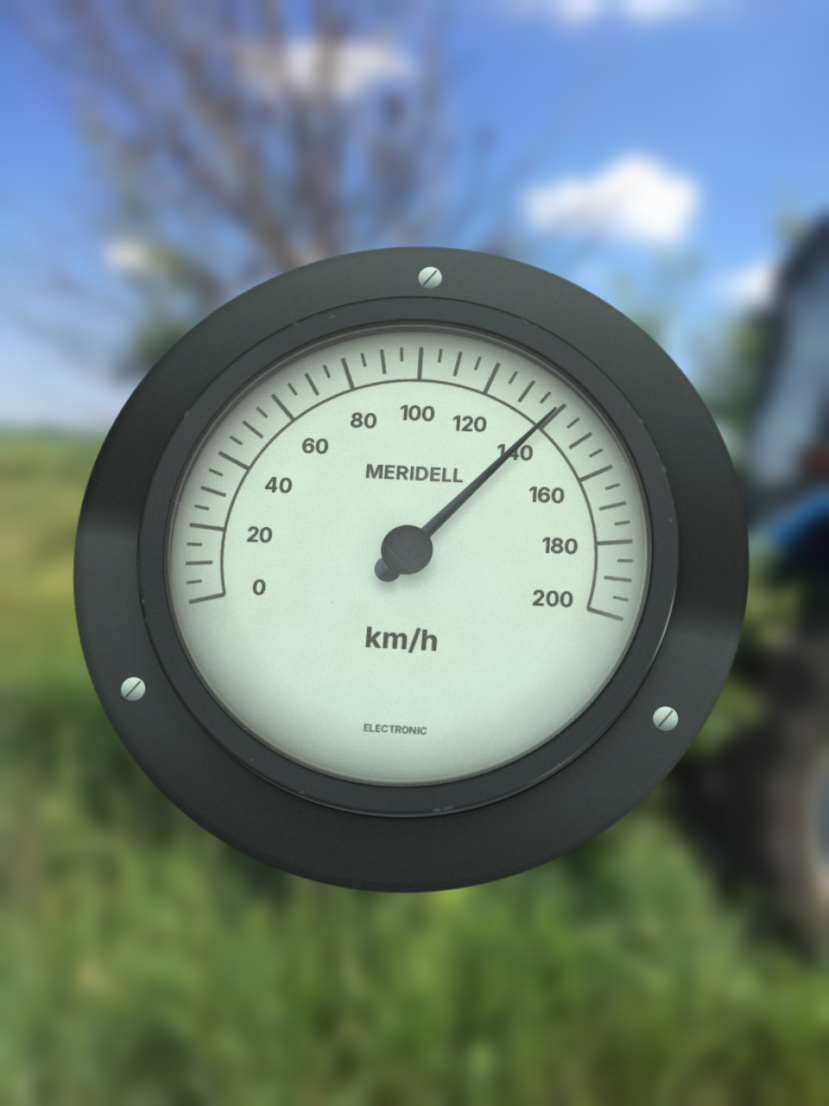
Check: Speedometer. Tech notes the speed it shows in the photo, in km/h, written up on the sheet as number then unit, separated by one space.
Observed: 140 km/h
